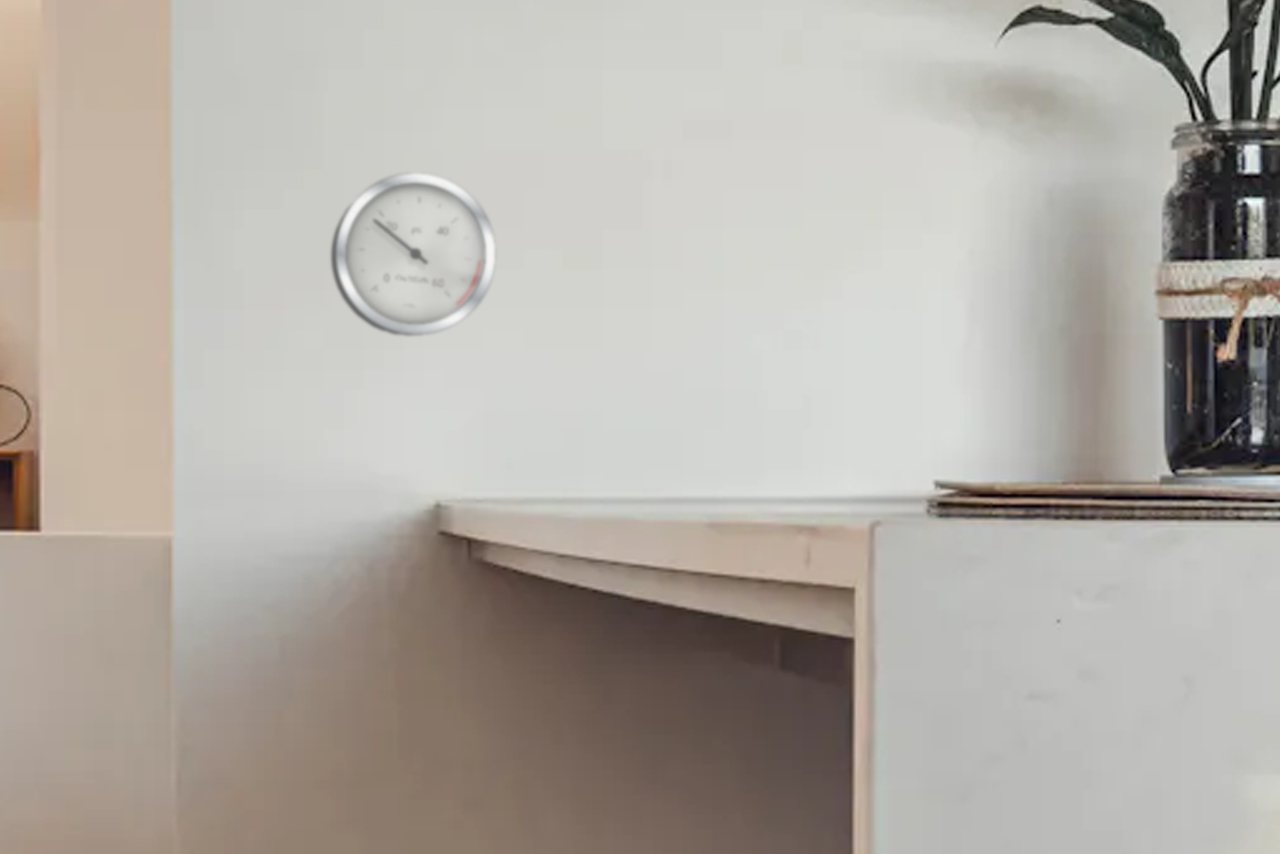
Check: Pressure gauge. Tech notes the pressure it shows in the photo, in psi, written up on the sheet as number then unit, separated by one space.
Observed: 17.5 psi
